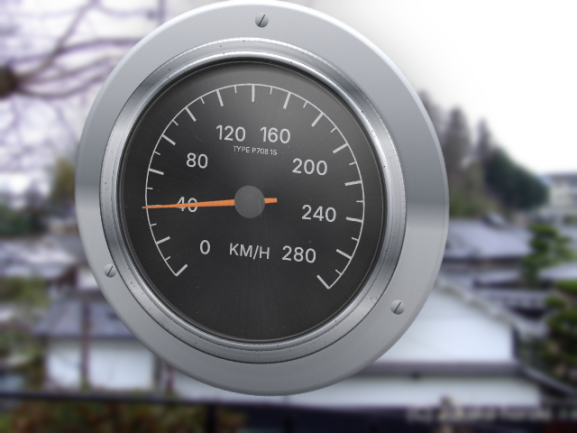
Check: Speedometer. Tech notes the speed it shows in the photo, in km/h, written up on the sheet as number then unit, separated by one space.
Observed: 40 km/h
